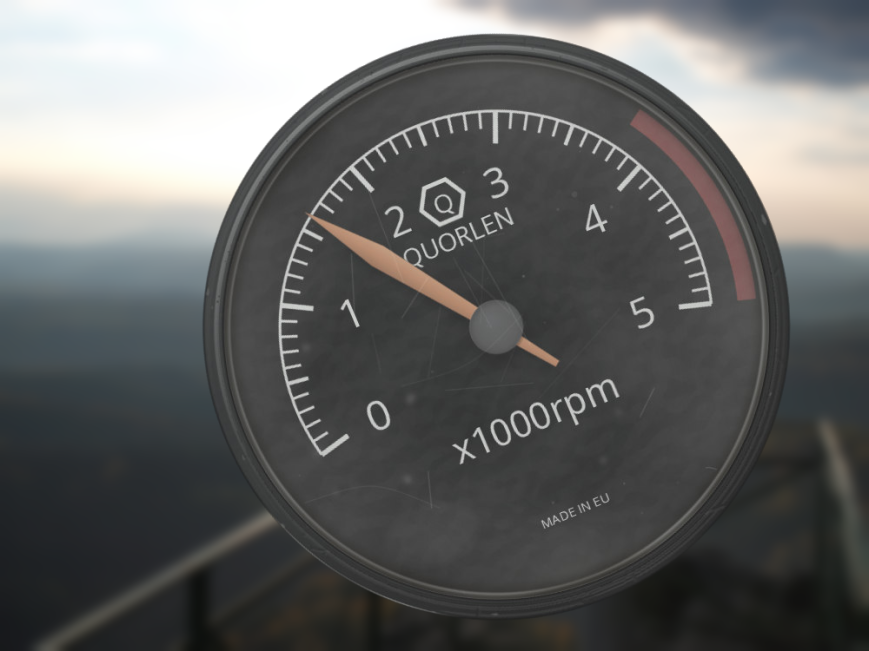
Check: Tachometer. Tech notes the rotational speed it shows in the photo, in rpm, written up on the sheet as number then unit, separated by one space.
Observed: 1600 rpm
